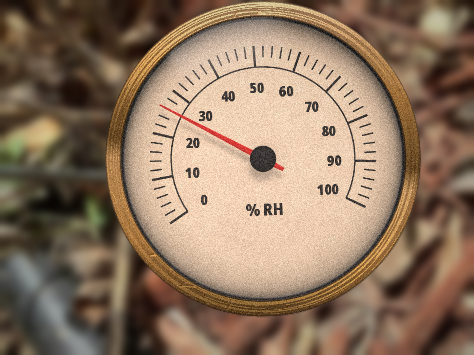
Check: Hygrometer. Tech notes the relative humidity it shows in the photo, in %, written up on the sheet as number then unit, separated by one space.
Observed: 26 %
